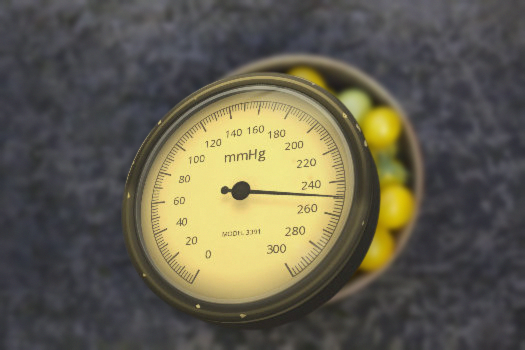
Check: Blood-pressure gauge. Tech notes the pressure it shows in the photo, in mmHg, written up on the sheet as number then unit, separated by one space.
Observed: 250 mmHg
